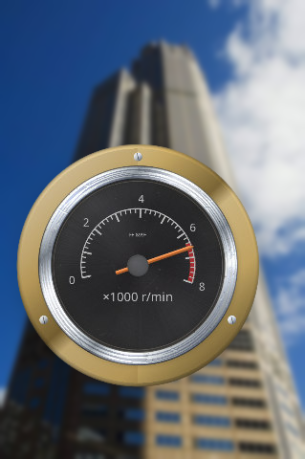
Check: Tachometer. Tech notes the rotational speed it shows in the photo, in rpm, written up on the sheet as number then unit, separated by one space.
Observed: 6600 rpm
